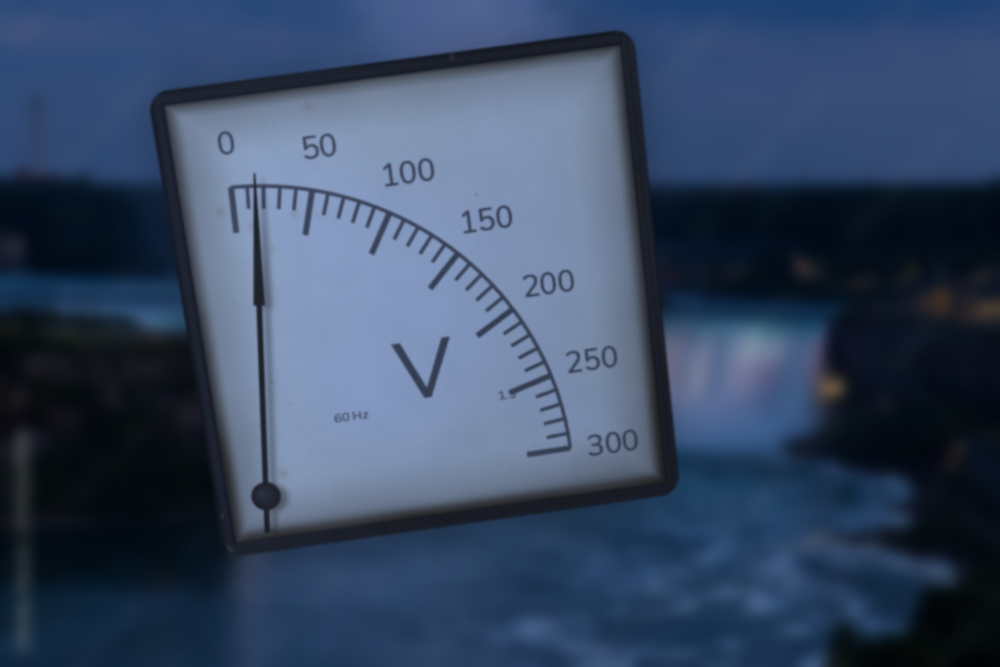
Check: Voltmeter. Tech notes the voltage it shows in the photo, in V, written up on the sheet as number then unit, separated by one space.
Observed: 15 V
